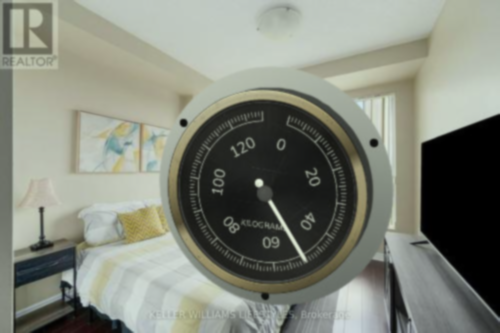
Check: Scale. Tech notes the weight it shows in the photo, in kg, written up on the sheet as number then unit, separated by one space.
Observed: 50 kg
